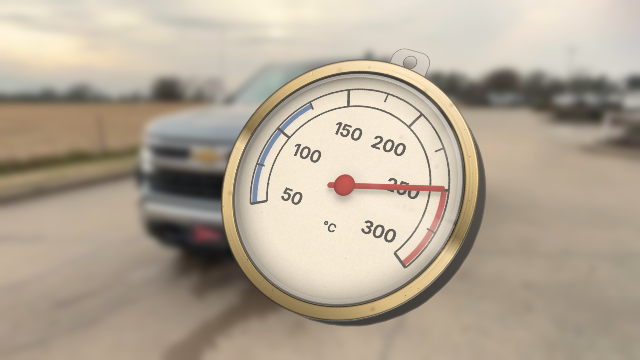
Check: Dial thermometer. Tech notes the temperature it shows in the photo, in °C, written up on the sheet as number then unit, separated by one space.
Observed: 250 °C
